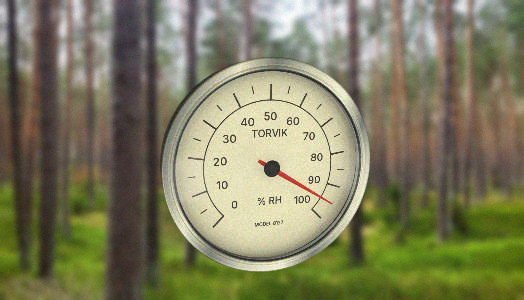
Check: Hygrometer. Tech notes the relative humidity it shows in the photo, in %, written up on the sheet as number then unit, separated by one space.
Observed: 95 %
